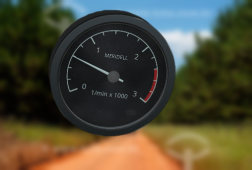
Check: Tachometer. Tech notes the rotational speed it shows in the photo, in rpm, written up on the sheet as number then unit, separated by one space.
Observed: 600 rpm
